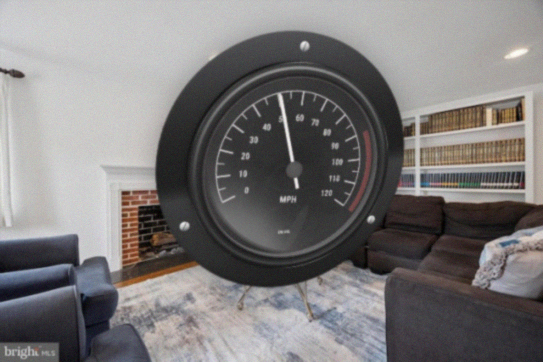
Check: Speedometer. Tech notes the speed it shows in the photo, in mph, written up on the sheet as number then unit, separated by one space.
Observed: 50 mph
